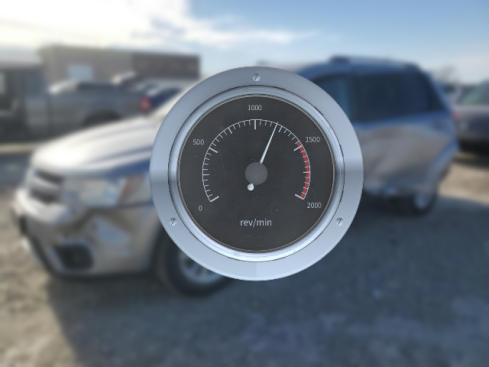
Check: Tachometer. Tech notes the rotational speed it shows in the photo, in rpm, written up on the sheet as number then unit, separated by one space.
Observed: 1200 rpm
